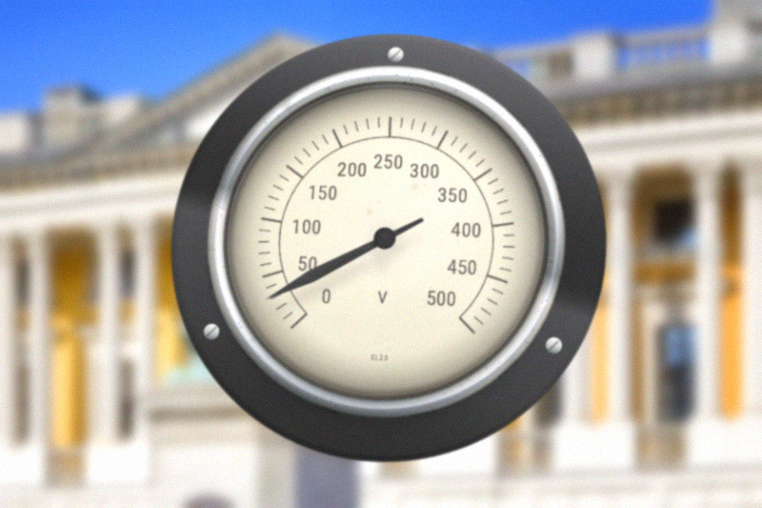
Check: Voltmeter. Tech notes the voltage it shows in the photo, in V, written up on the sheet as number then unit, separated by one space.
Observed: 30 V
